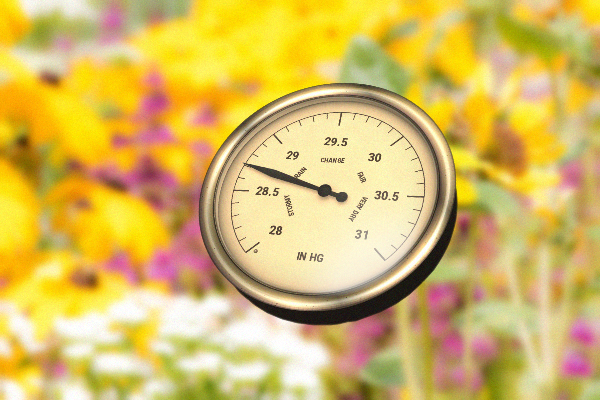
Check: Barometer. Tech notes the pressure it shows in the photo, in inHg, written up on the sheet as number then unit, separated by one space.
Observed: 28.7 inHg
